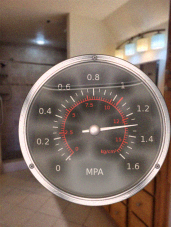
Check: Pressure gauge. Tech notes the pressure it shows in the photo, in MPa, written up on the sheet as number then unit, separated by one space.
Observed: 1.3 MPa
